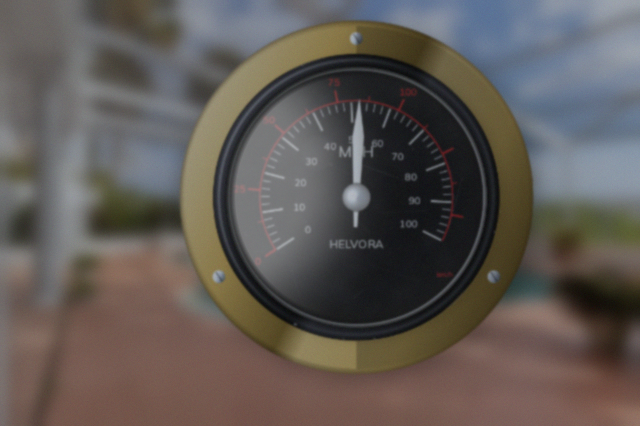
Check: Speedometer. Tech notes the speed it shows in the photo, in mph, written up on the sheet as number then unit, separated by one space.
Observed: 52 mph
